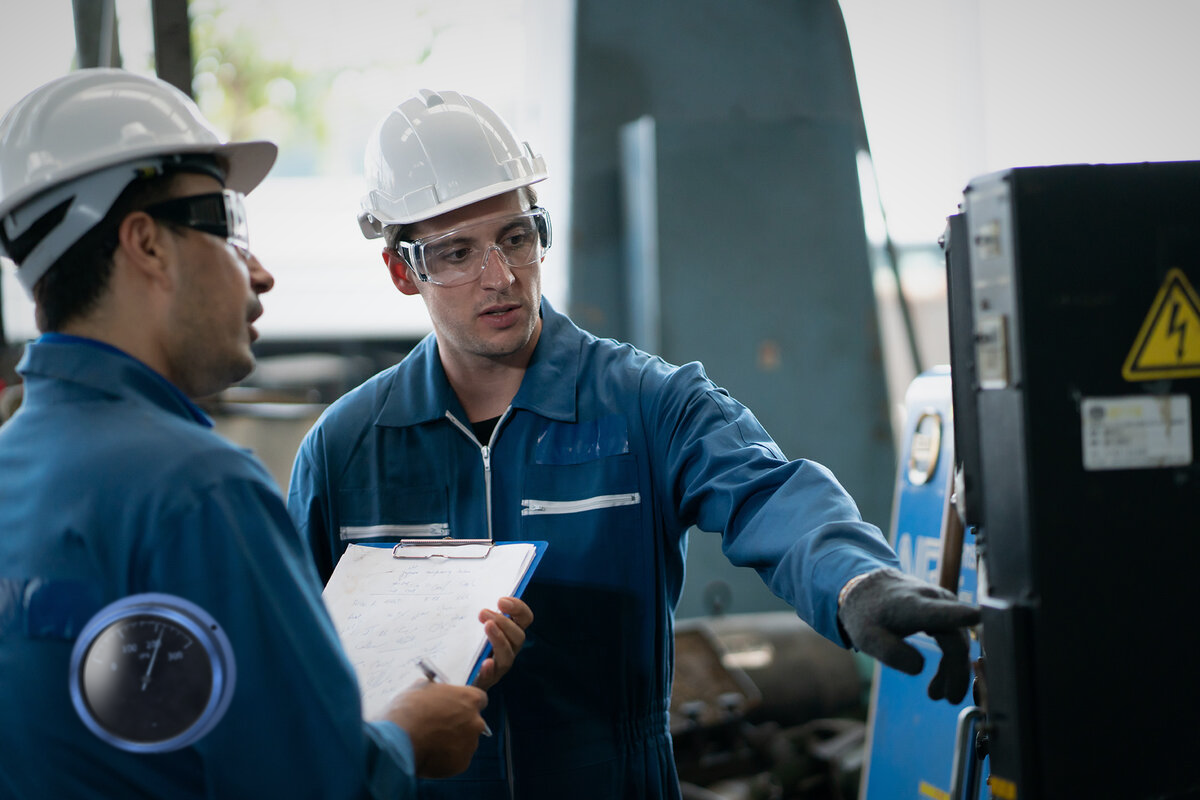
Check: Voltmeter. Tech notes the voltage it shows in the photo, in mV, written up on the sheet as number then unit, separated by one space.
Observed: 220 mV
